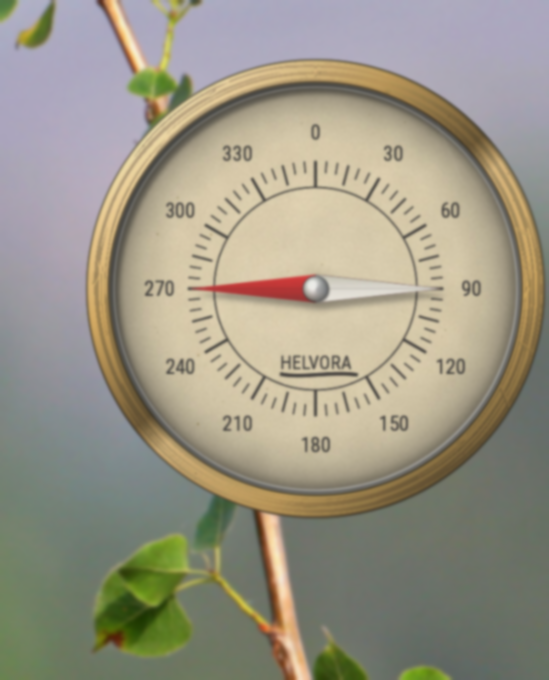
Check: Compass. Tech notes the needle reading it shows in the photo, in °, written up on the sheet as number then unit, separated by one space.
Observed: 270 °
